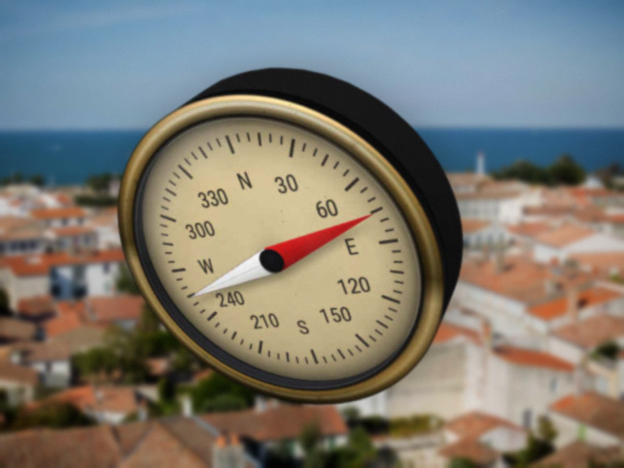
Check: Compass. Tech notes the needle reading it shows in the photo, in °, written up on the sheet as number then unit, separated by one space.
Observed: 75 °
